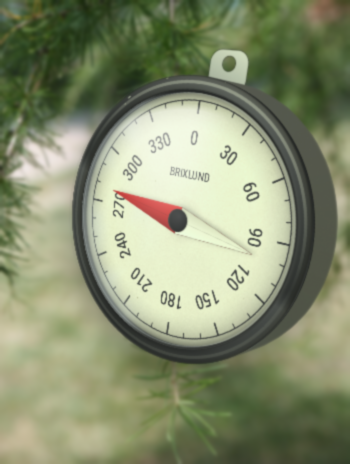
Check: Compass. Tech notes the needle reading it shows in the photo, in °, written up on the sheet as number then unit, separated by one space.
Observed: 280 °
